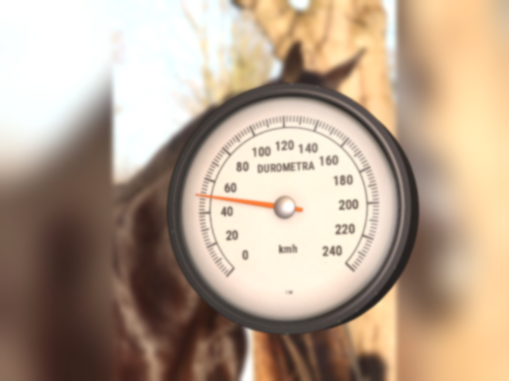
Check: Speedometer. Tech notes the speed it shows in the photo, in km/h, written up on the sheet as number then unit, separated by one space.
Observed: 50 km/h
